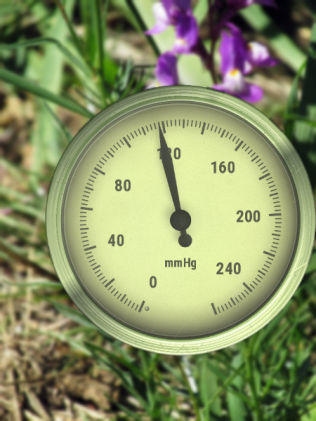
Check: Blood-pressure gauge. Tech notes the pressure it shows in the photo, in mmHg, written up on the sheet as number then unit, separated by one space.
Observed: 118 mmHg
